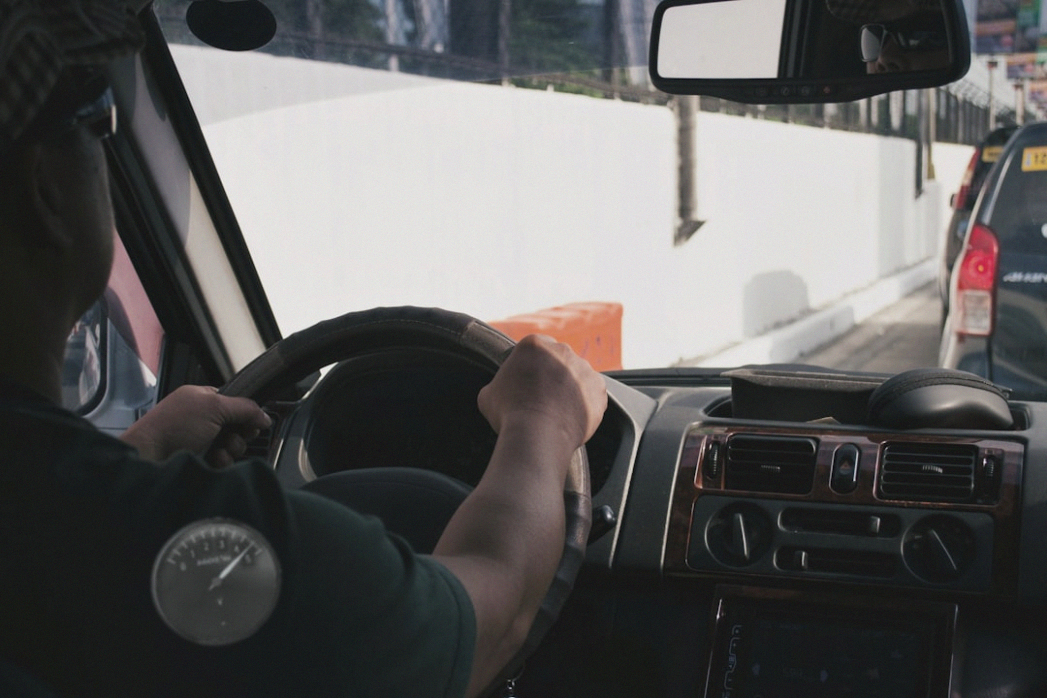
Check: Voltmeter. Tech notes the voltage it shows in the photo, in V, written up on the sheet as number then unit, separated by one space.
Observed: 4.5 V
